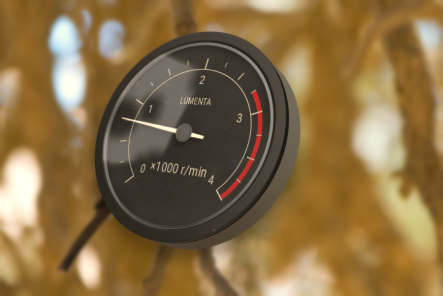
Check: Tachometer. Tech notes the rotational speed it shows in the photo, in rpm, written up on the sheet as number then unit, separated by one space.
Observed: 750 rpm
